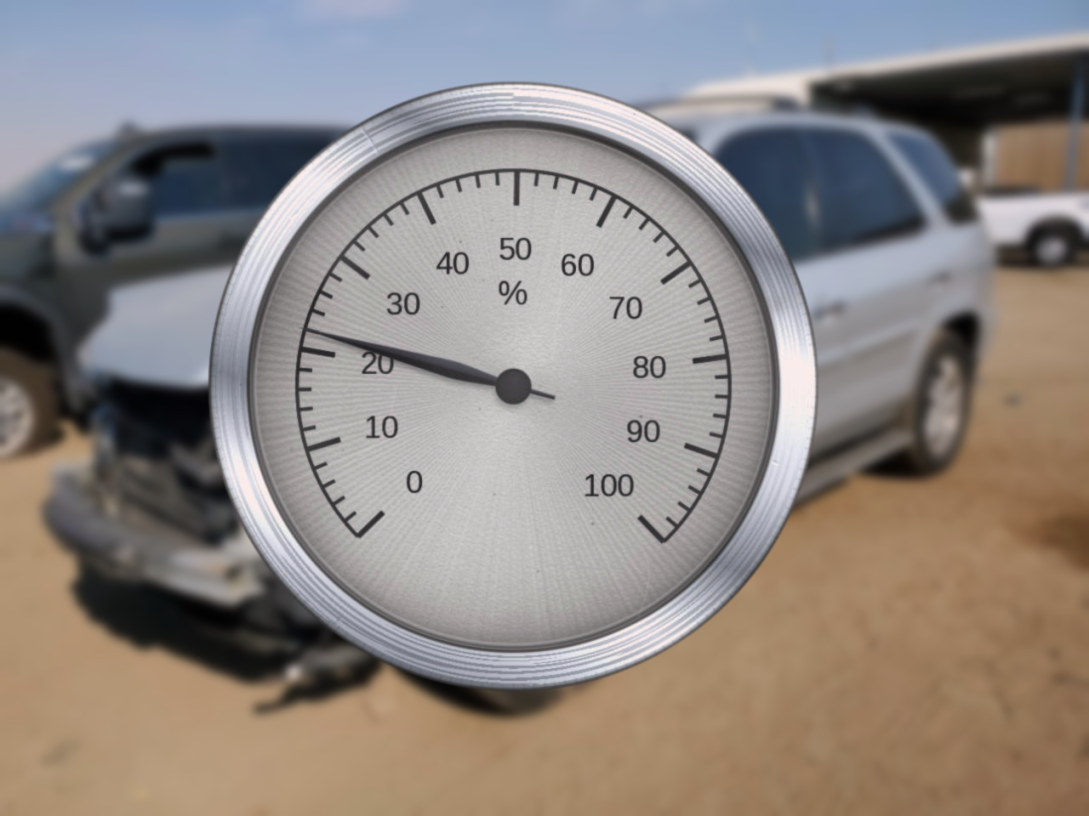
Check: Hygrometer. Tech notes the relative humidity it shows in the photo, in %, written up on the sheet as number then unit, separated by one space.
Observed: 22 %
